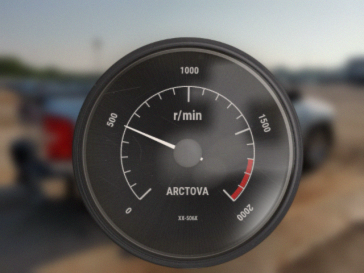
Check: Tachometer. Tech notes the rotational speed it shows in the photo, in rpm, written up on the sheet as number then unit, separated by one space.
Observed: 500 rpm
